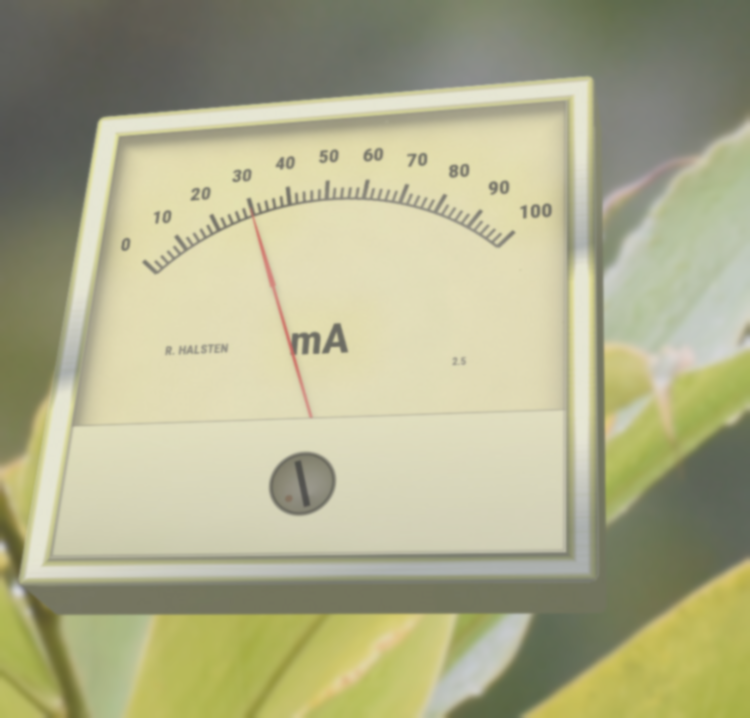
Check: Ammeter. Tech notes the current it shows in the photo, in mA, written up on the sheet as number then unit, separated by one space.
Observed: 30 mA
